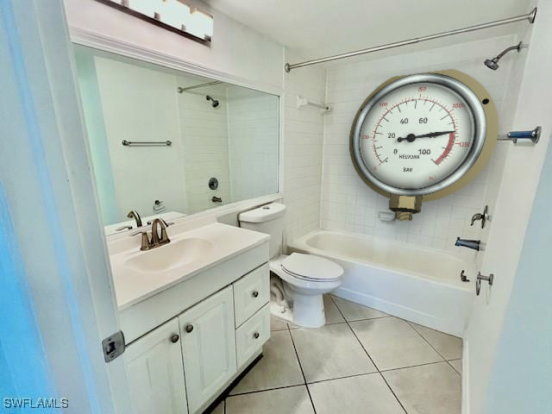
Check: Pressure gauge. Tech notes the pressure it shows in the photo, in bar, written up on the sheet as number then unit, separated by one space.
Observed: 80 bar
